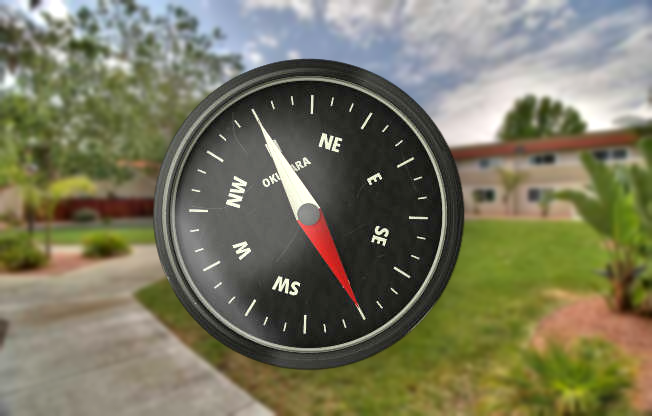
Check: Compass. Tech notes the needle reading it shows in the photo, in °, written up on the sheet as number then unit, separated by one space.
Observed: 180 °
